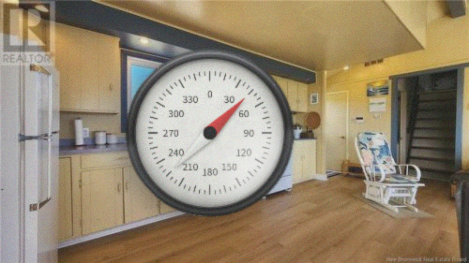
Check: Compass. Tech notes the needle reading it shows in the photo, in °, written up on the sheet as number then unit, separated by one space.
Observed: 45 °
